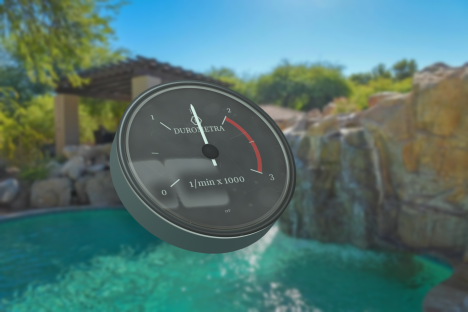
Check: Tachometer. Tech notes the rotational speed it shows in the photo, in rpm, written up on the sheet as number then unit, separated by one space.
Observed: 1500 rpm
